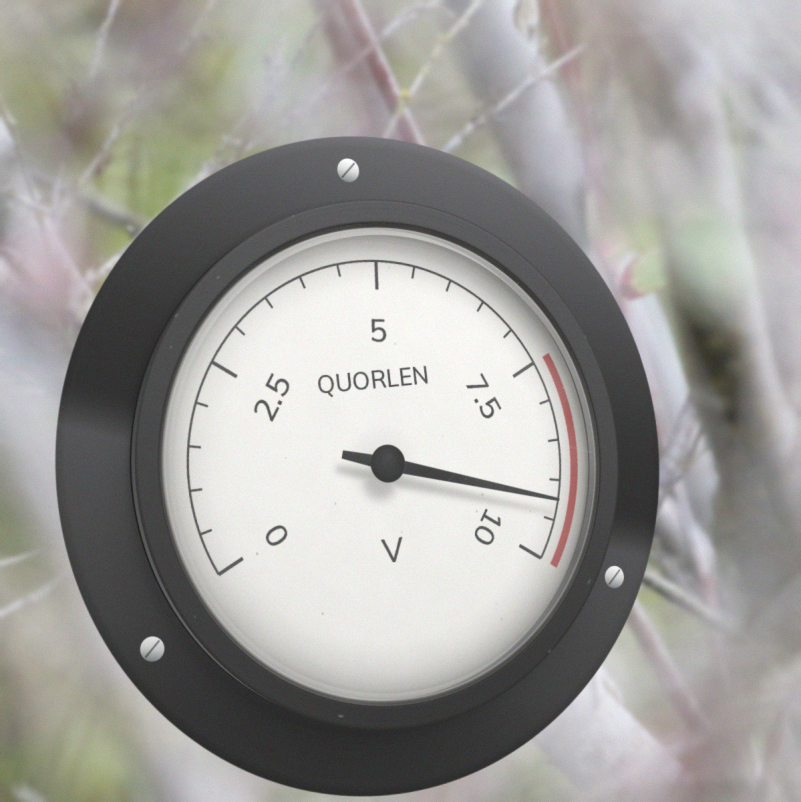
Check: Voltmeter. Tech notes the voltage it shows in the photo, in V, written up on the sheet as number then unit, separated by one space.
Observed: 9.25 V
